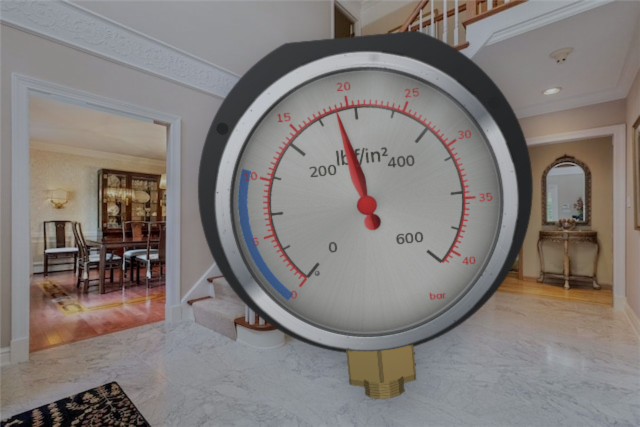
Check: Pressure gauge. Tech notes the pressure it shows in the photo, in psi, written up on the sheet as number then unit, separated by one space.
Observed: 275 psi
